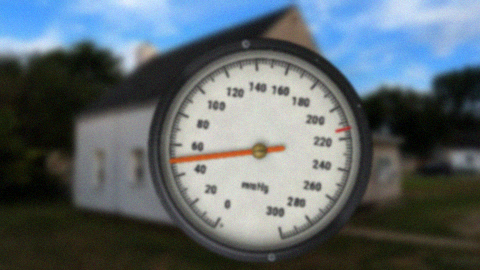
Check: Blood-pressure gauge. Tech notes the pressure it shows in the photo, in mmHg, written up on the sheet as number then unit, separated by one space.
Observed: 50 mmHg
